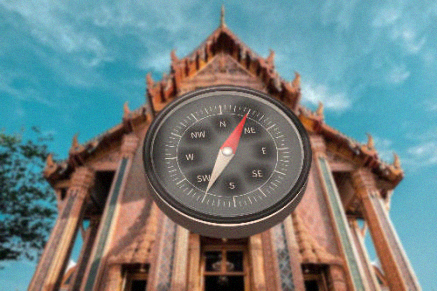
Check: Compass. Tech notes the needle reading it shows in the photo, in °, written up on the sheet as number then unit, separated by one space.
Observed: 30 °
